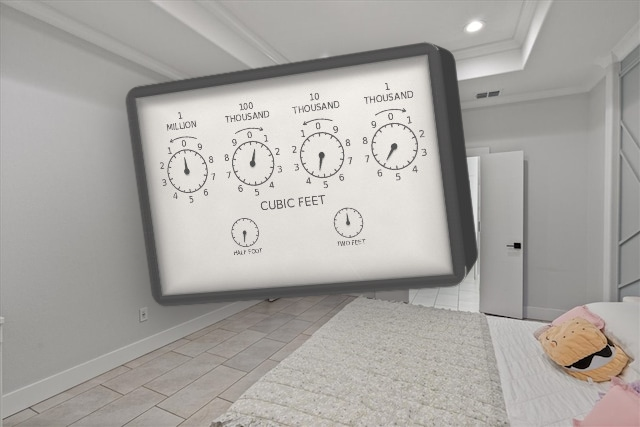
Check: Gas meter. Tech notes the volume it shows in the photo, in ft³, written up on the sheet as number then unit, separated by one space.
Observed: 4600 ft³
